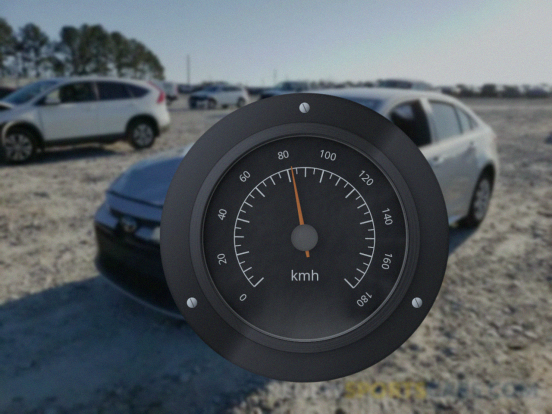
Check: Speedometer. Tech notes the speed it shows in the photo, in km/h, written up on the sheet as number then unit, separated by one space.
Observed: 82.5 km/h
